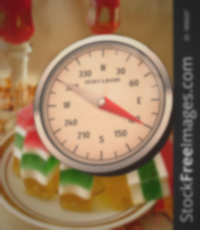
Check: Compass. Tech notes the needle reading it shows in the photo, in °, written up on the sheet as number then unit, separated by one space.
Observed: 120 °
